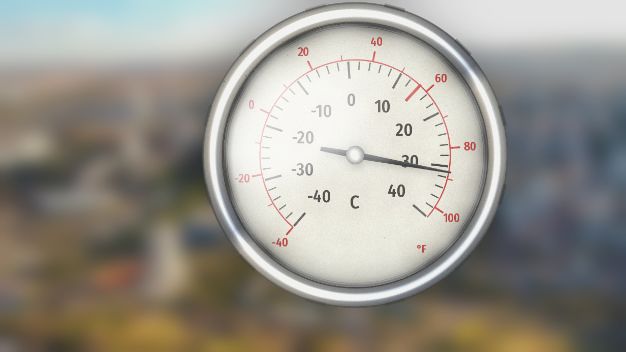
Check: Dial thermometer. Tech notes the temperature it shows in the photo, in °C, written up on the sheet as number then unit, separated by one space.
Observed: 31 °C
